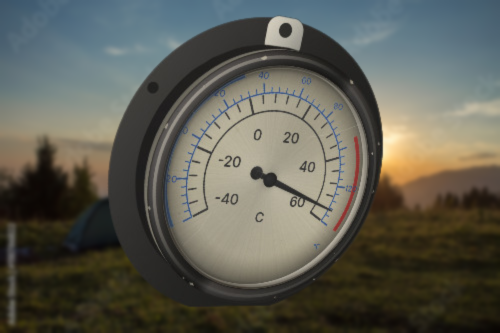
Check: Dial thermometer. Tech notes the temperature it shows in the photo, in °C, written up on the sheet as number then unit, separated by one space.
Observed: 56 °C
